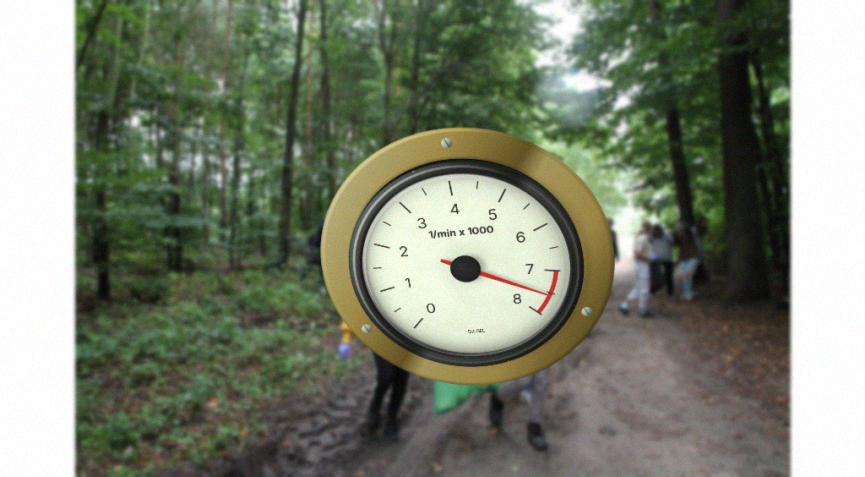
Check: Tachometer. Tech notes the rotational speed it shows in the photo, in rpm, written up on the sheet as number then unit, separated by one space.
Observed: 7500 rpm
